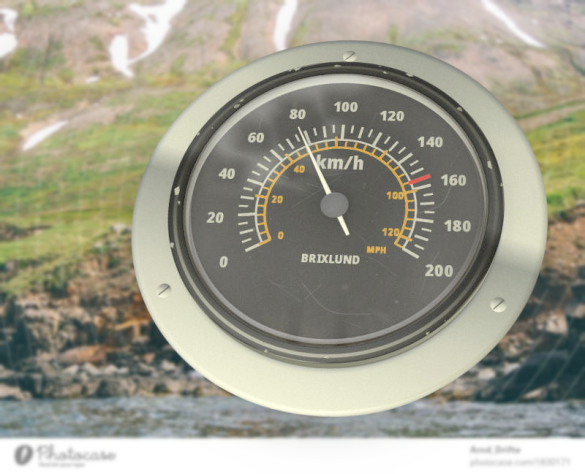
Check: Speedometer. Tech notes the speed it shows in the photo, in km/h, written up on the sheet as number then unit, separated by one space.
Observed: 77.5 km/h
